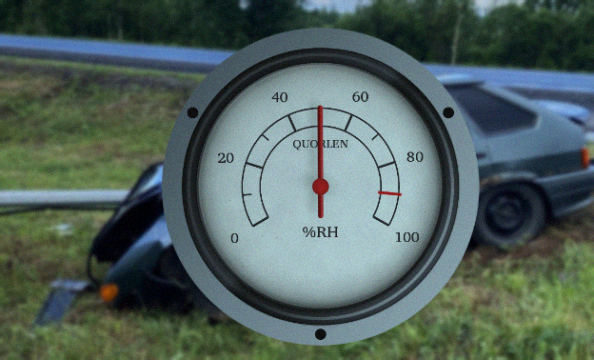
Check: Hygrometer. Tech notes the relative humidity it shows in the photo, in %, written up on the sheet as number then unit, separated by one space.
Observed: 50 %
